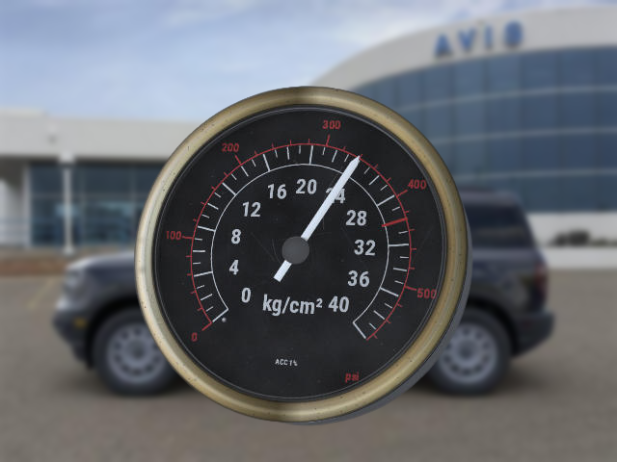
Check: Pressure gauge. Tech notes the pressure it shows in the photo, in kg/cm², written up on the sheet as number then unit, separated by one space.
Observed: 24 kg/cm²
